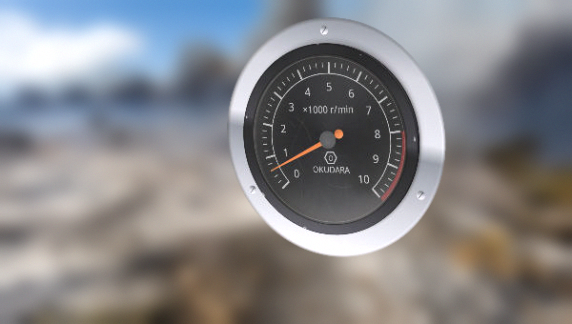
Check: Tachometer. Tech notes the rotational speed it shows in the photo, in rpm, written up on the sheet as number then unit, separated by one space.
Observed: 600 rpm
